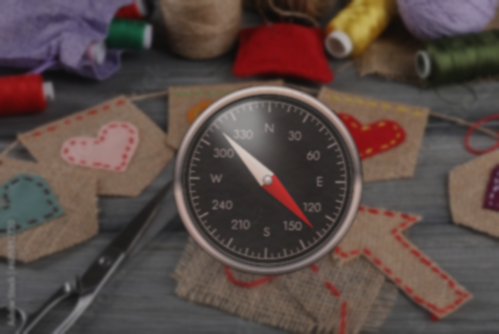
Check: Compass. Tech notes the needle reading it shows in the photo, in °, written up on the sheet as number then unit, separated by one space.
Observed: 135 °
